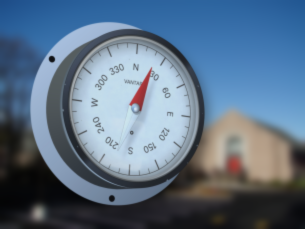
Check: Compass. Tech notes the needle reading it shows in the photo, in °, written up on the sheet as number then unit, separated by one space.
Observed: 20 °
